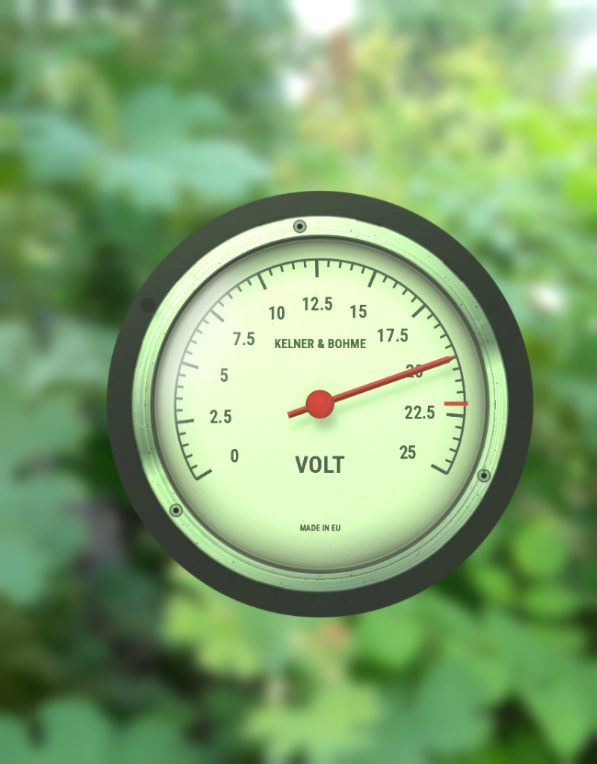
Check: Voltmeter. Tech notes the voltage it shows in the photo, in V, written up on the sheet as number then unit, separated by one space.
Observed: 20 V
